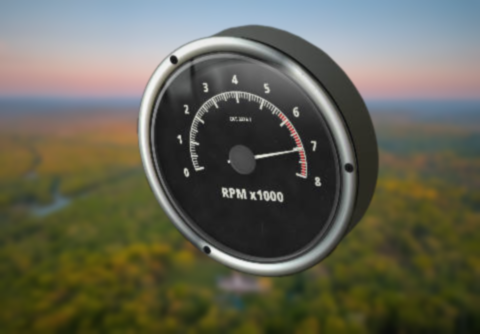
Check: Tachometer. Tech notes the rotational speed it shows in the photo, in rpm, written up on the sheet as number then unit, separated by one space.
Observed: 7000 rpm
